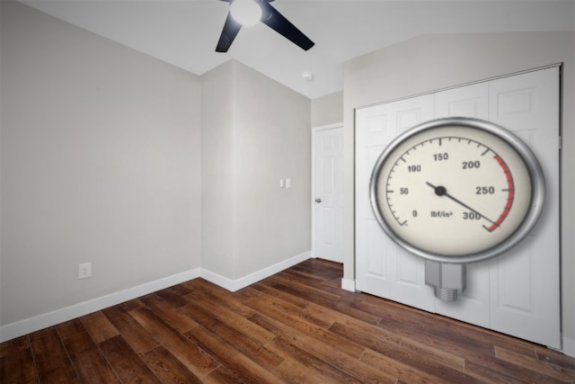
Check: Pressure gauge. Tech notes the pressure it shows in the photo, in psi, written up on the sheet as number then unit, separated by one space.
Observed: 290 psi
